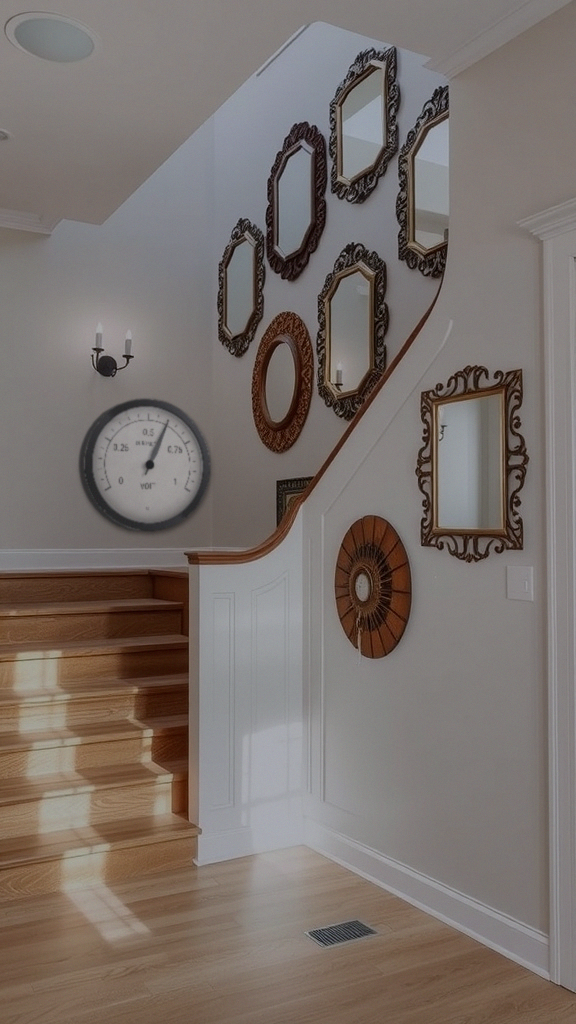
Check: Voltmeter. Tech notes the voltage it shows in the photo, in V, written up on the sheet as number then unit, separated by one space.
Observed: 0.6 V
